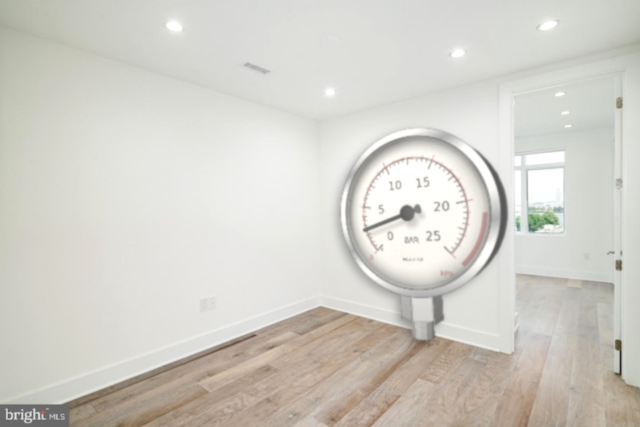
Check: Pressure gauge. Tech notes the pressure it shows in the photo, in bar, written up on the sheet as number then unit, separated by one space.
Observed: 2.5 bar
